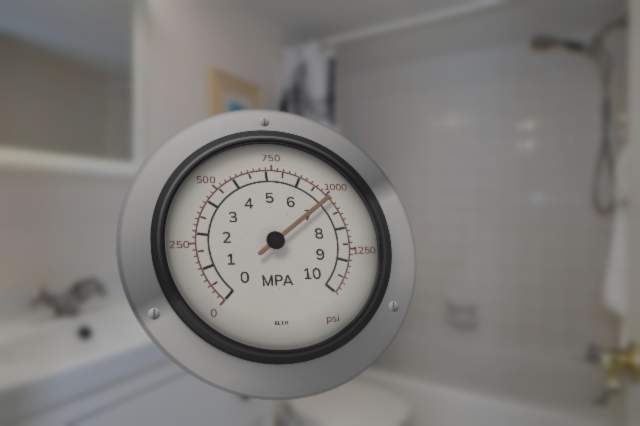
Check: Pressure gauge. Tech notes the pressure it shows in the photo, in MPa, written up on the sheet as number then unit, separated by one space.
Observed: 7 MPa
